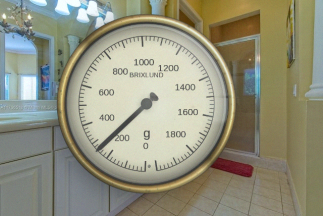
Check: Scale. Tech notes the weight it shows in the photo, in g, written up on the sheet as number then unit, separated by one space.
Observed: 260 g
